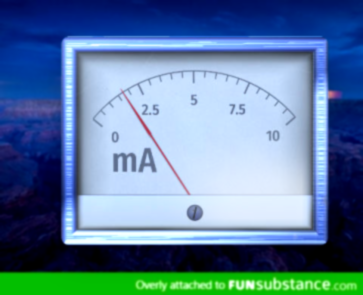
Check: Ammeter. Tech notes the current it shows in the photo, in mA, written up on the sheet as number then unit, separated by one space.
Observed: 1.75 mA
